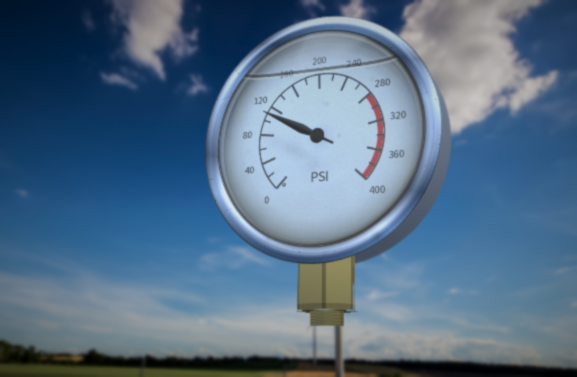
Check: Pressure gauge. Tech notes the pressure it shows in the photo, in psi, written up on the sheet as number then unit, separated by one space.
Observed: 110 psi
